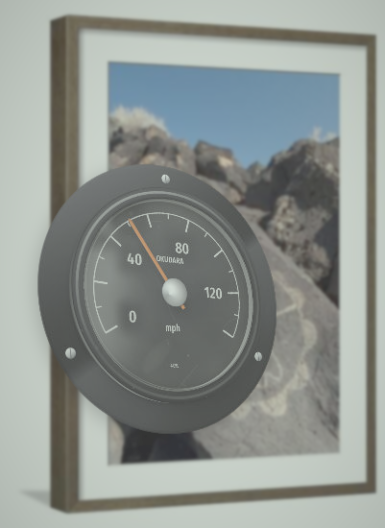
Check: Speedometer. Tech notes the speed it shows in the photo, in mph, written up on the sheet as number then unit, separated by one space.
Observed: 50 mph
